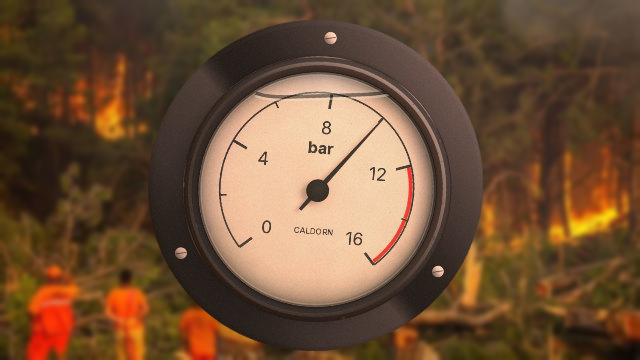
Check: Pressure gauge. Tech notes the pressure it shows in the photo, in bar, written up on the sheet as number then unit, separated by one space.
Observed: 10 bar
